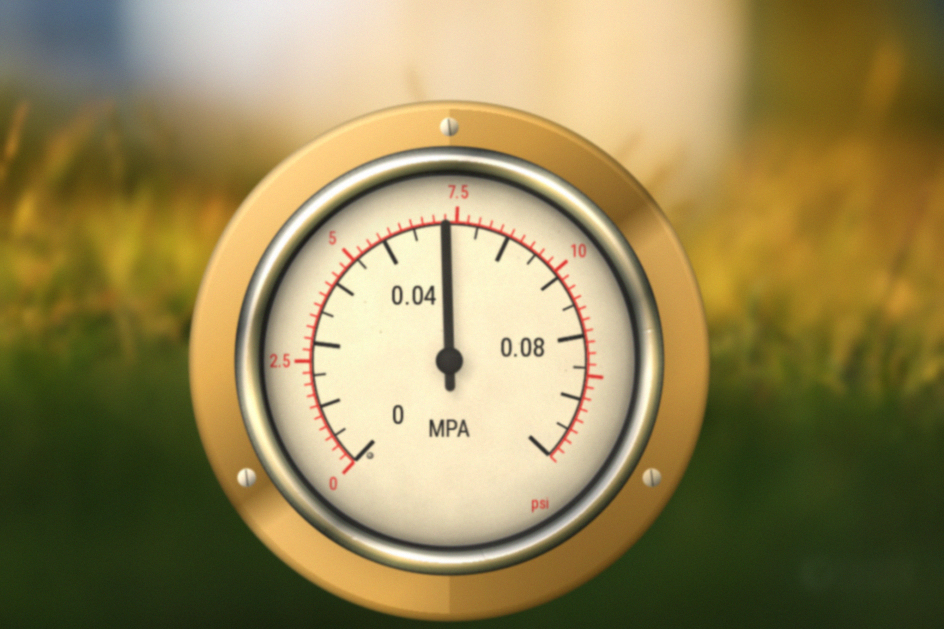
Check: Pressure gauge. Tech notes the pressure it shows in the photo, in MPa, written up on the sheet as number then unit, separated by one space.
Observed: 0.05 MPa
